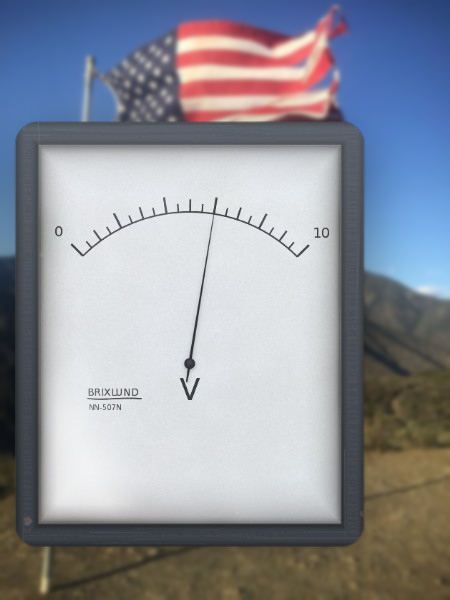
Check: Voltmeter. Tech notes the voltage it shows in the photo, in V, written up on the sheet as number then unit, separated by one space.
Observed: 6 V
